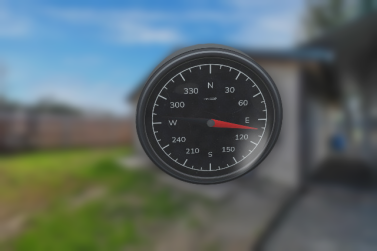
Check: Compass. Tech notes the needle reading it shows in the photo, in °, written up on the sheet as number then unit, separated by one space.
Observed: 100 °
